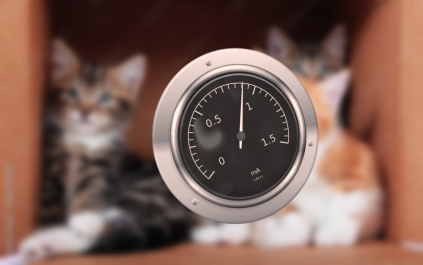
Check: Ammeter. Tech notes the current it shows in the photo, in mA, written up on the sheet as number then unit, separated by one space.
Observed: 0.9 mA
